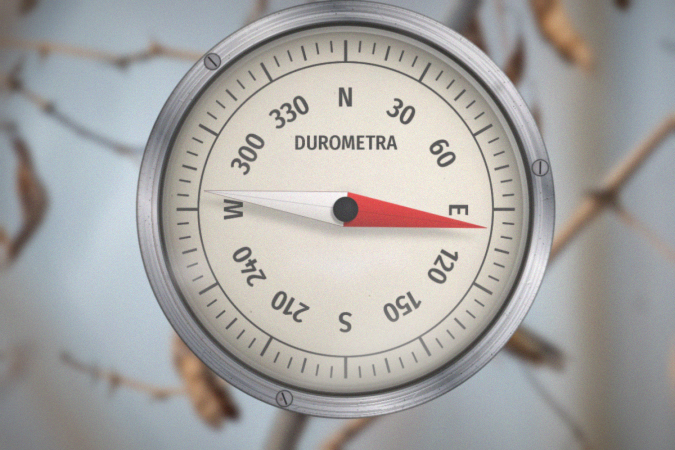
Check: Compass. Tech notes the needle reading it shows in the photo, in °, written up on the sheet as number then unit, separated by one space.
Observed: 97.5 °
